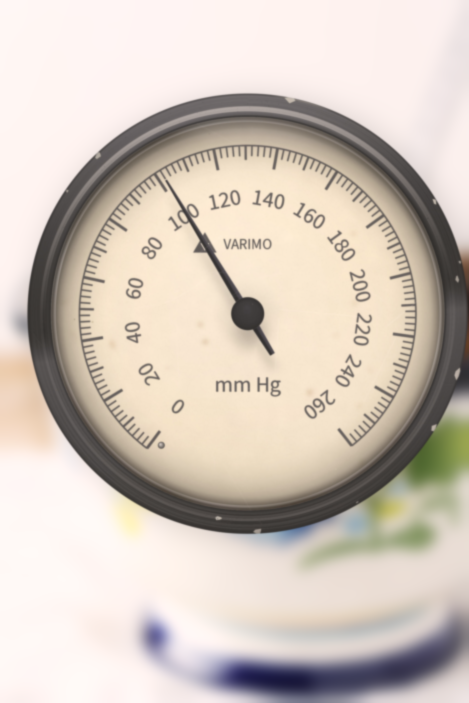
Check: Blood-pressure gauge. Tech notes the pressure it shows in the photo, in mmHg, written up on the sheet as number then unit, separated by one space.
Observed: 102 mmHg
